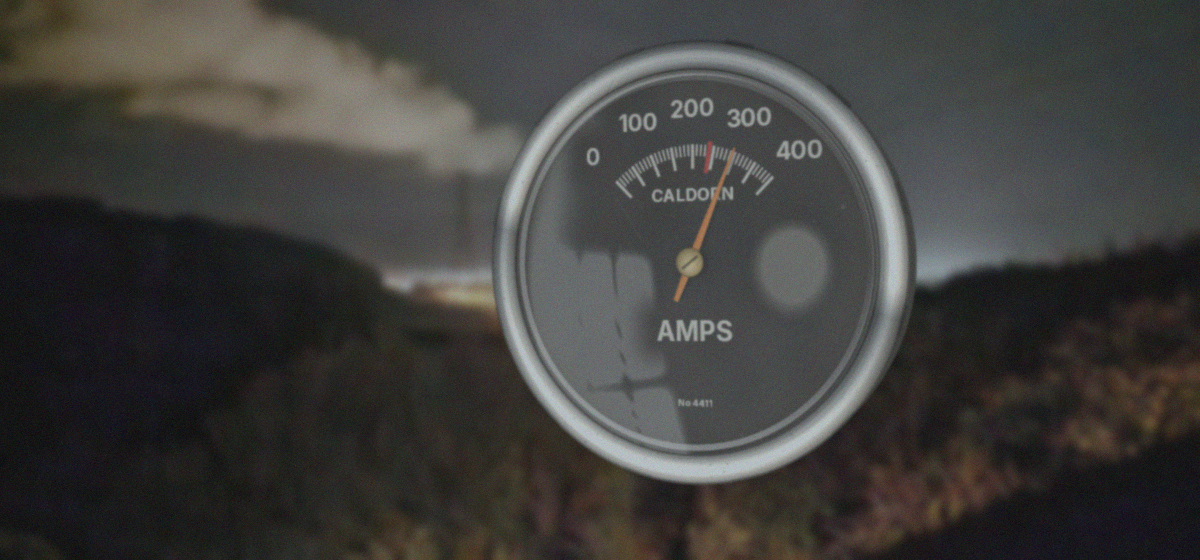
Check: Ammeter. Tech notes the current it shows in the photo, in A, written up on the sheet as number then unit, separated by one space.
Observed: 300 A
